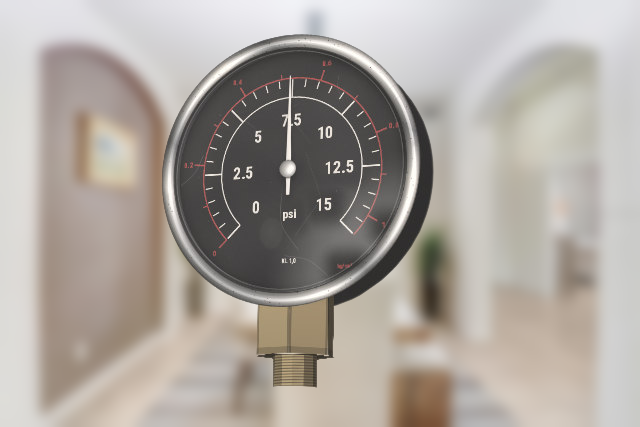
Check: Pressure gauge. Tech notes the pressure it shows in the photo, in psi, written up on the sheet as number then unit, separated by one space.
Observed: 7.5 psi
